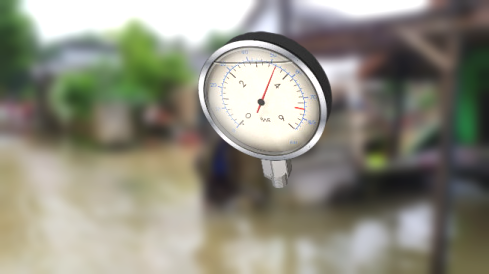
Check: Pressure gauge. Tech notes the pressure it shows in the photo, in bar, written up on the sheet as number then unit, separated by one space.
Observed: 3.6 bar
